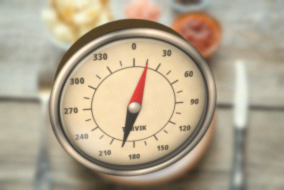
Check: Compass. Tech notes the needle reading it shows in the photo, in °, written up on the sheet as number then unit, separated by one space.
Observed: 15 °
